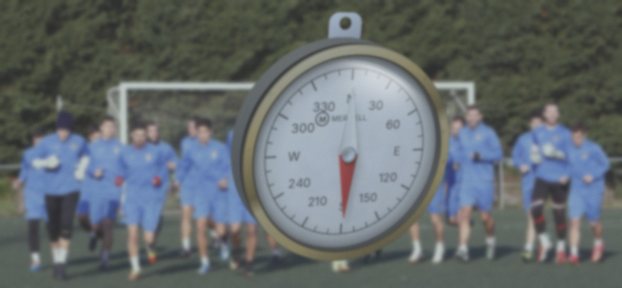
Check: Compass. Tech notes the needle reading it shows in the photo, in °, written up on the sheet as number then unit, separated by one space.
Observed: 180 °
